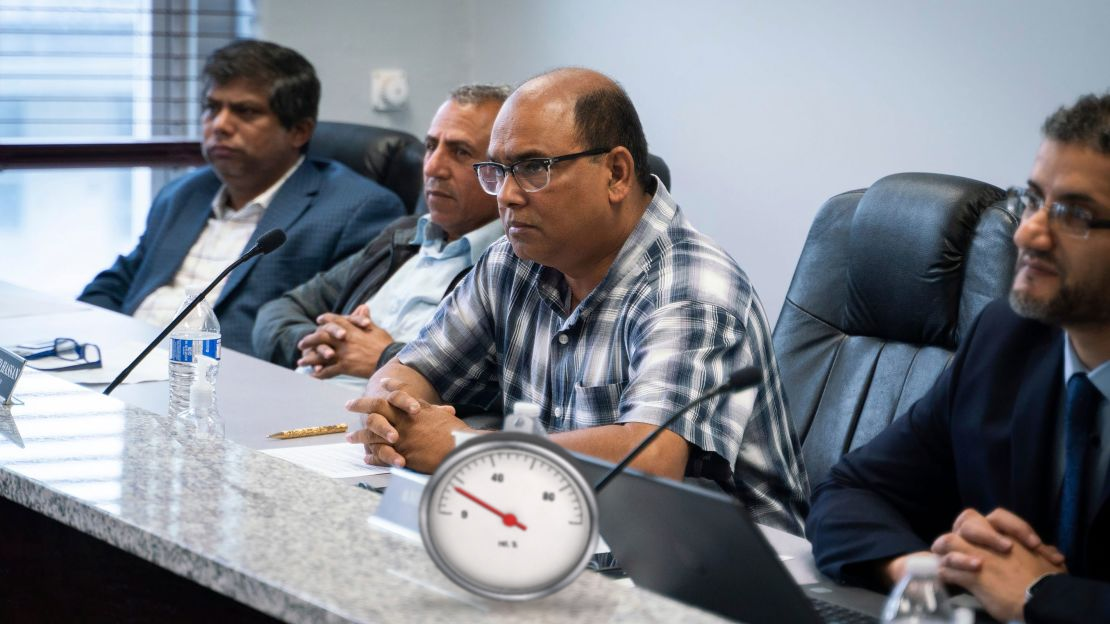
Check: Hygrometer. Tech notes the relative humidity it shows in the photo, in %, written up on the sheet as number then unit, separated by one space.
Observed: 16 %
